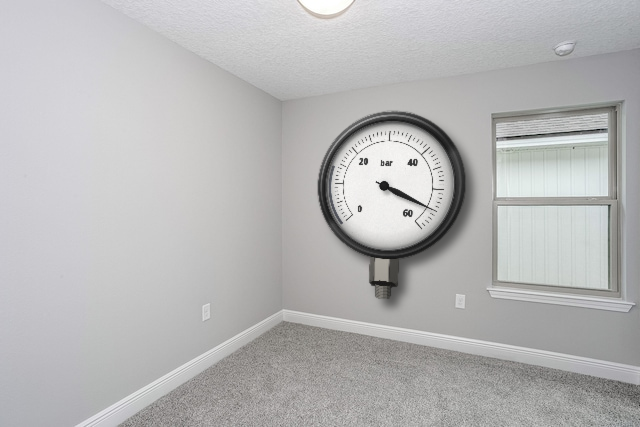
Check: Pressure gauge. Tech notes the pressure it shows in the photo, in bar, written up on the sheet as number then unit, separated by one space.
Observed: 55 bar
